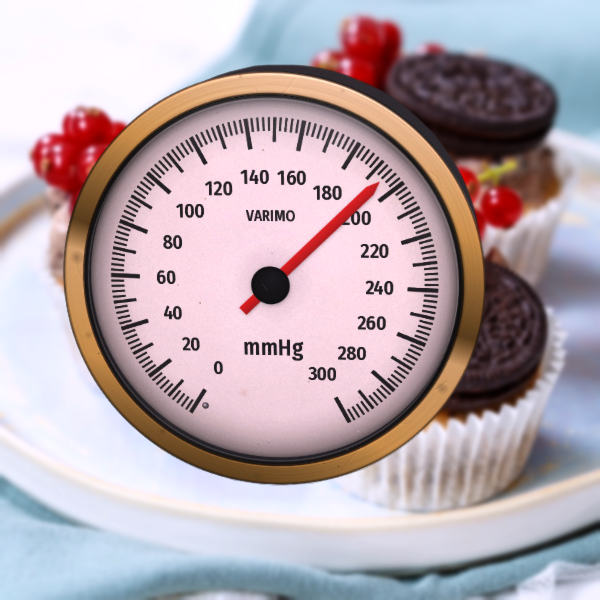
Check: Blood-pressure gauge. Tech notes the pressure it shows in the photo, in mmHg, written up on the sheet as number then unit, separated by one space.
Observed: 194 mmHg
